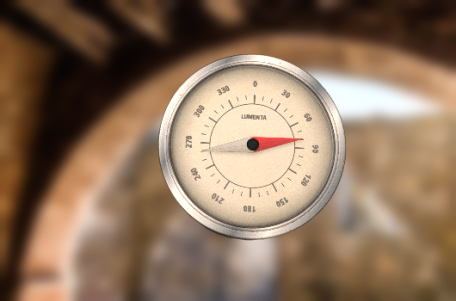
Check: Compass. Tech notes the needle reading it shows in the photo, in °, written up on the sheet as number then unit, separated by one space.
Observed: 80 °
